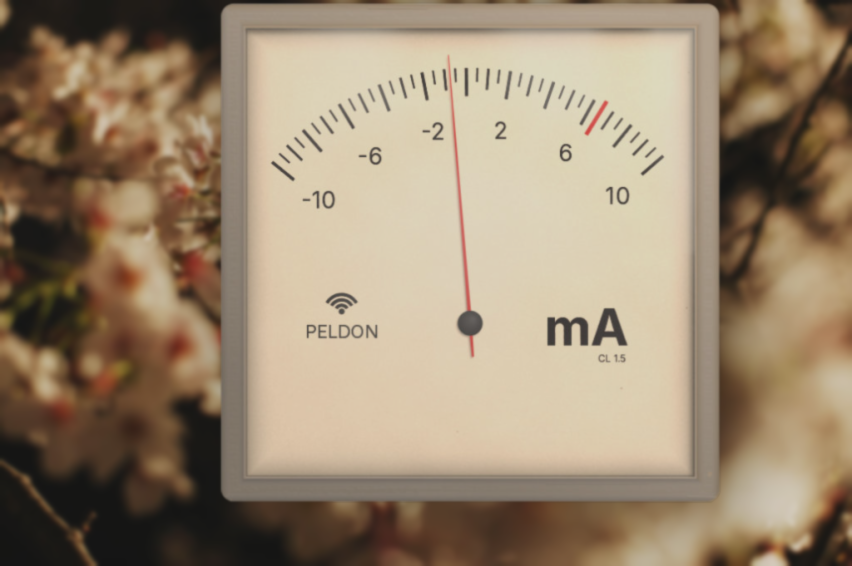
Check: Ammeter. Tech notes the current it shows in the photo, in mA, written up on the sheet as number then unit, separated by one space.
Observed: -0.75 mA
